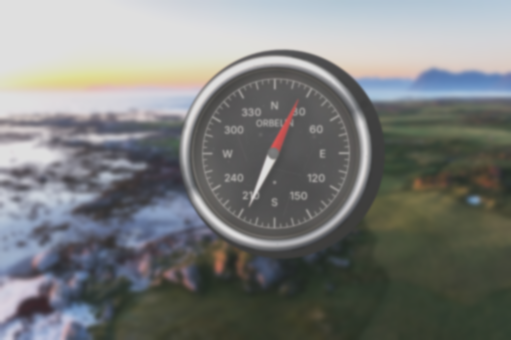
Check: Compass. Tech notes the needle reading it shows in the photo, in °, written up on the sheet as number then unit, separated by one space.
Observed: 25 °
